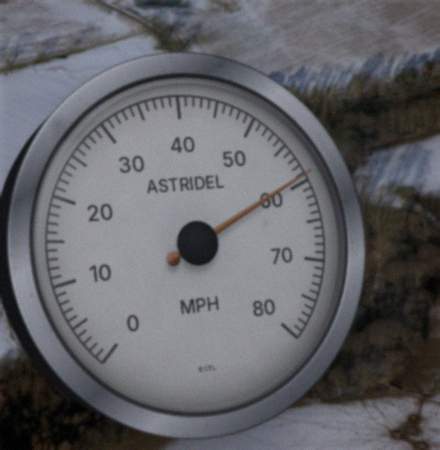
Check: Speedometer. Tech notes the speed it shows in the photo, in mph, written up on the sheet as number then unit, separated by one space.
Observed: 59 mph
